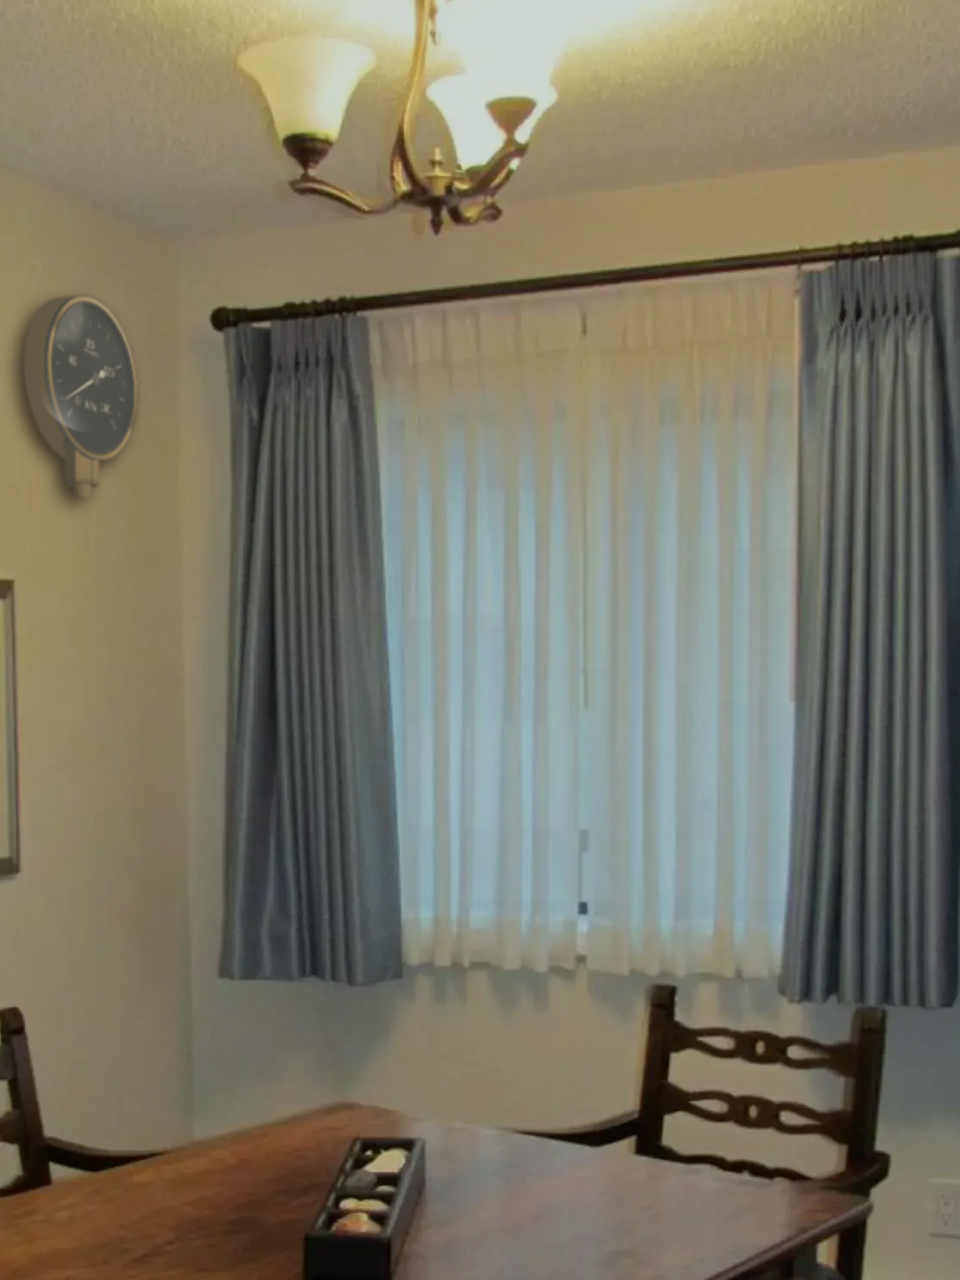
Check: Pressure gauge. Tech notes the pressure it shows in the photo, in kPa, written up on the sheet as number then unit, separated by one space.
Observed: 10 kPa
